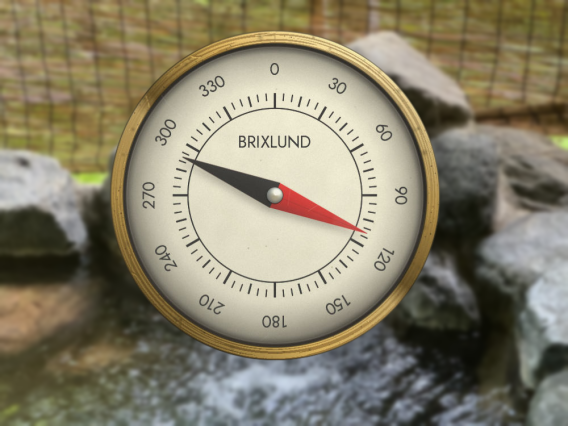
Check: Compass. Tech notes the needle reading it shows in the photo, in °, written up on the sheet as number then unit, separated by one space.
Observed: 112.5 °
